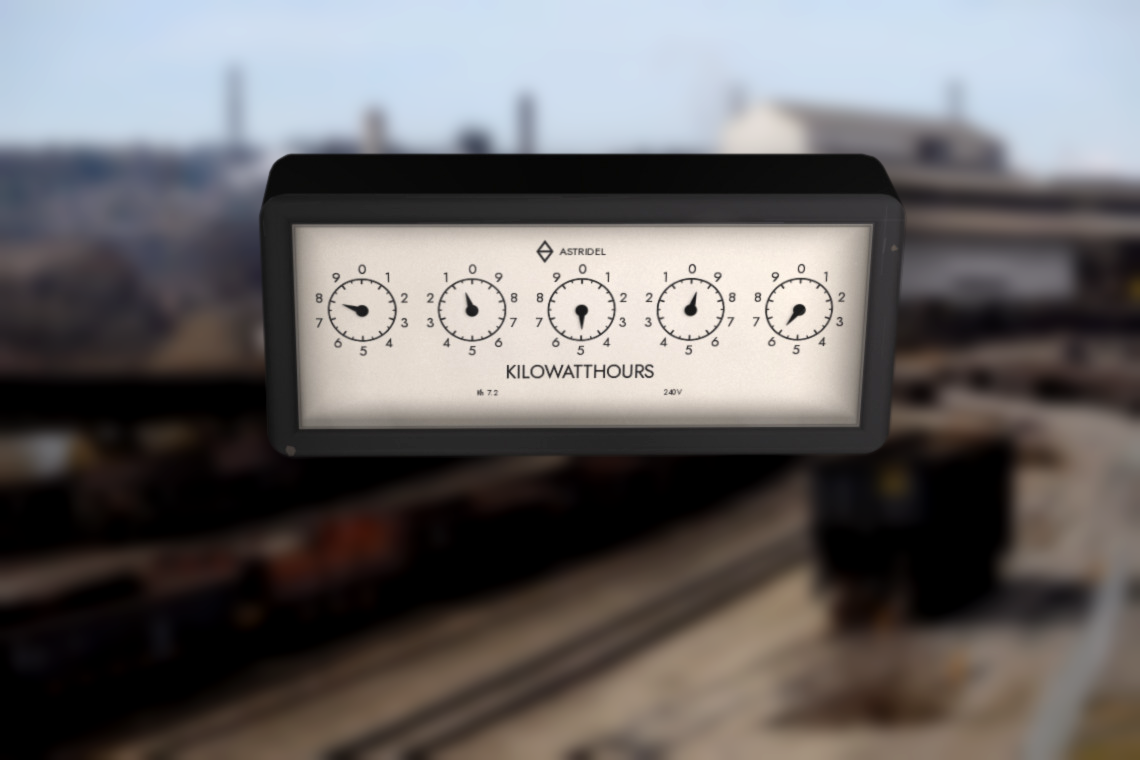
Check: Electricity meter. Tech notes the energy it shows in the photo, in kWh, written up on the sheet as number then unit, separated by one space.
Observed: 80496 kWh
